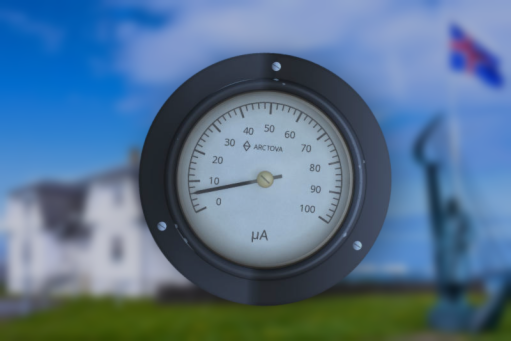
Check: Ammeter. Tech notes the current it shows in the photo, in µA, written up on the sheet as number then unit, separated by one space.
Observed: 6 µA
